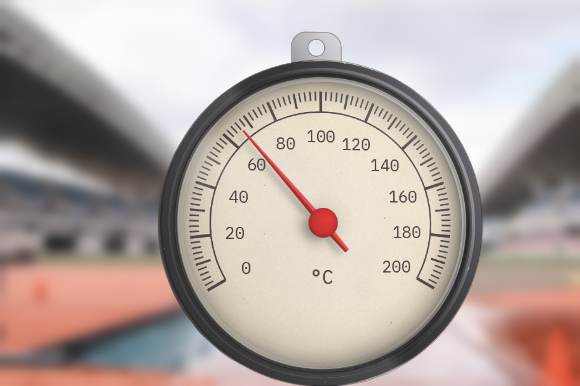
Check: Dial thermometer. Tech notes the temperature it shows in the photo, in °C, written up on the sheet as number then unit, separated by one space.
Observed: 66 °C
